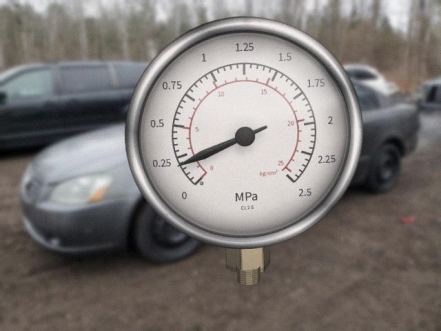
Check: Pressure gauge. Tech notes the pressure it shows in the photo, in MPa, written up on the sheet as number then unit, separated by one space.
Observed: 0.2 MPa
